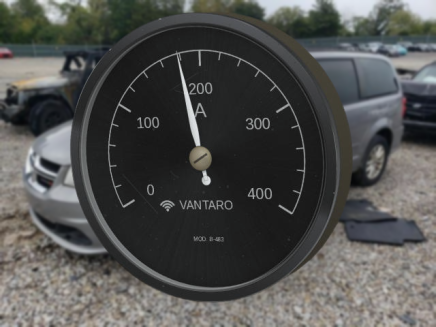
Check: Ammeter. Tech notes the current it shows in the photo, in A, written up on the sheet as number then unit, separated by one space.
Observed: 180 A
